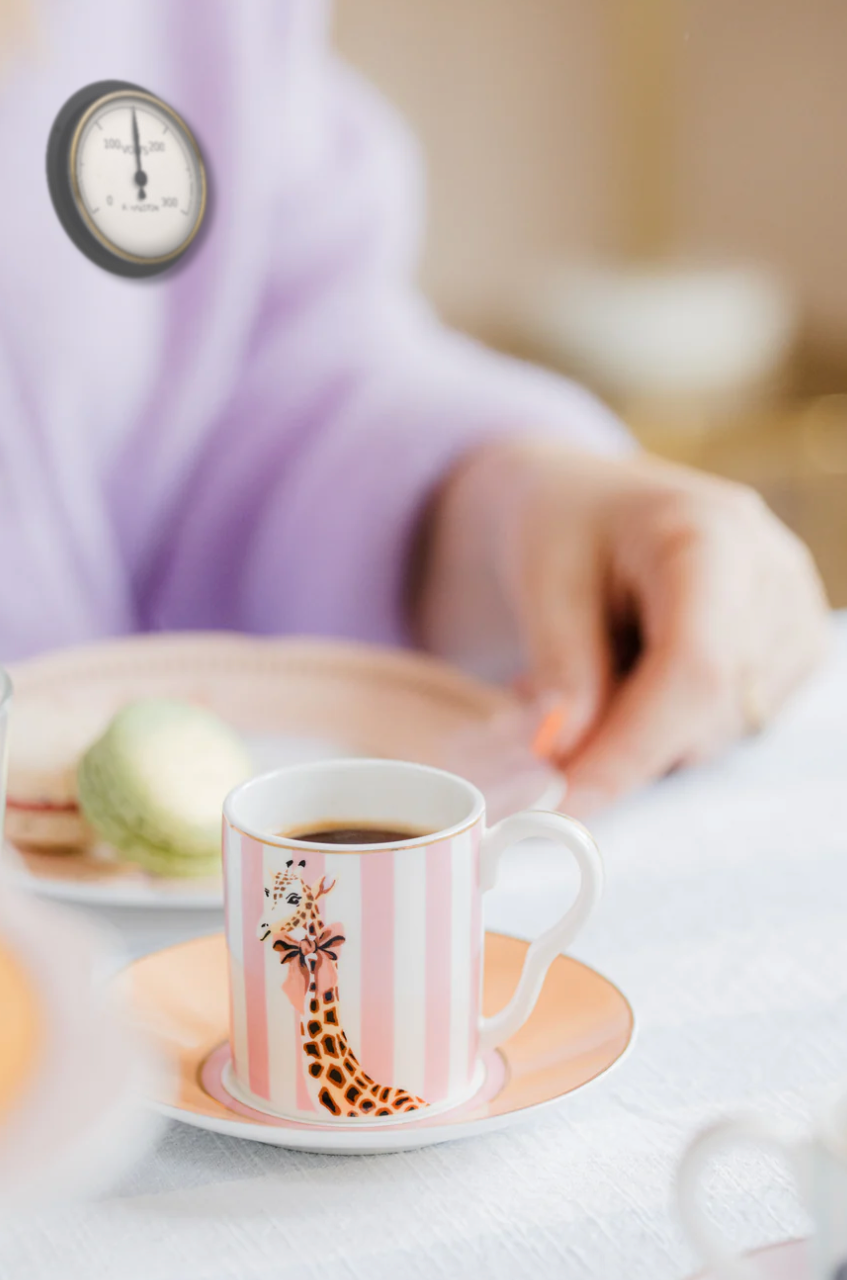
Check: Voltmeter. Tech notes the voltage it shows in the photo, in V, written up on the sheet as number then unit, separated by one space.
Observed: 150 V
